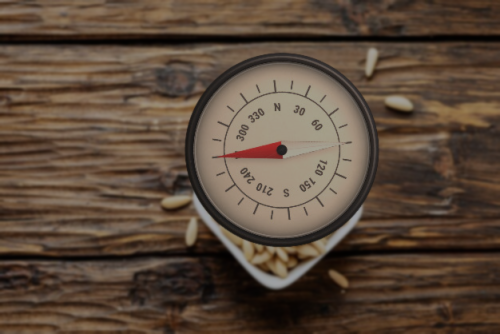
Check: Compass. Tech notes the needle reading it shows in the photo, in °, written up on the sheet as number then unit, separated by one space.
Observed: 270 °
